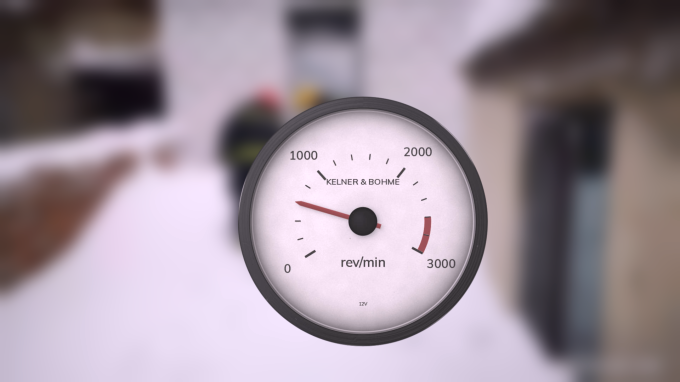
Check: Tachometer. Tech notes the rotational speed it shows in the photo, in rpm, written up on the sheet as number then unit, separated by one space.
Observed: 600 rpm
